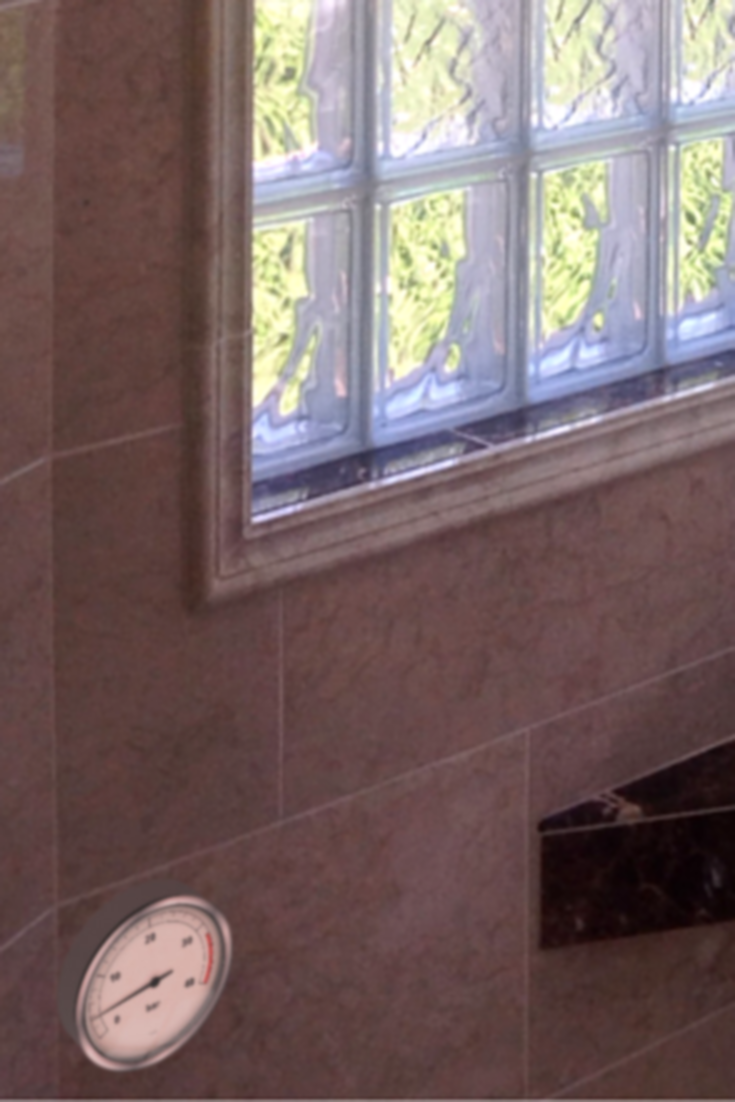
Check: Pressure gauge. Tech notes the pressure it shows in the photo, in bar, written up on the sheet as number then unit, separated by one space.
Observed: 4 bar
